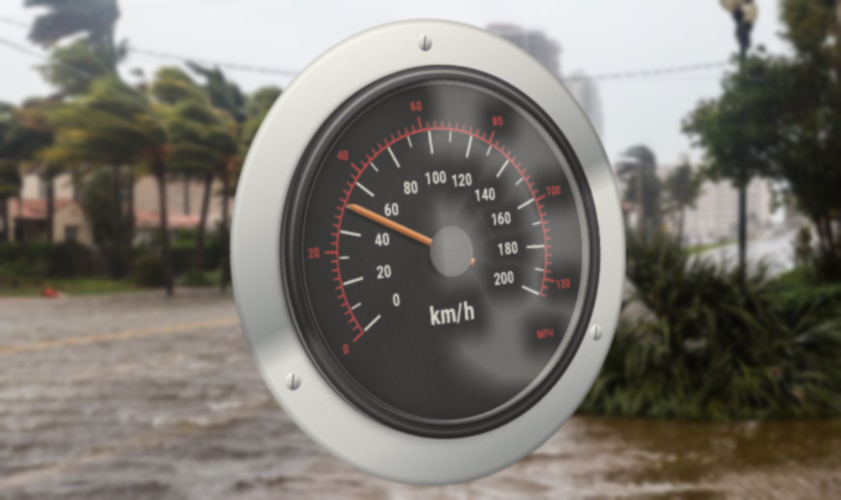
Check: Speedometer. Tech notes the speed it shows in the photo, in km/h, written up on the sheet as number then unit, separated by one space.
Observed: 50 km/h
